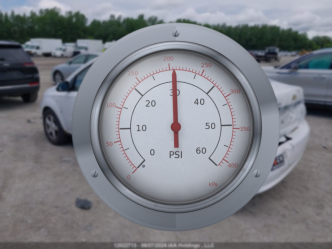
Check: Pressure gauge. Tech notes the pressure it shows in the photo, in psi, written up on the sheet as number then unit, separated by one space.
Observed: 30 psi
